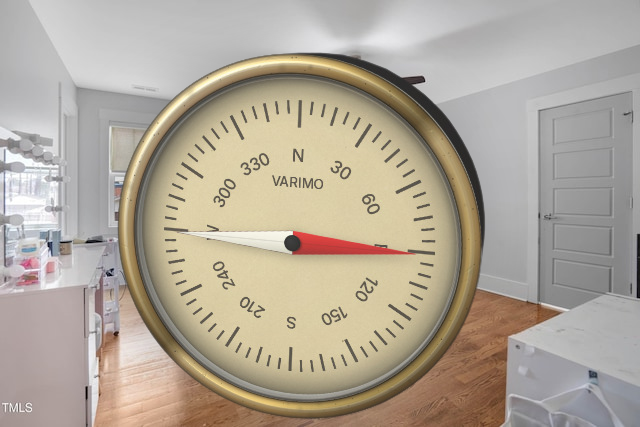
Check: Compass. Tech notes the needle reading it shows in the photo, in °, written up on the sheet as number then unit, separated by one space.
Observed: 90 °
